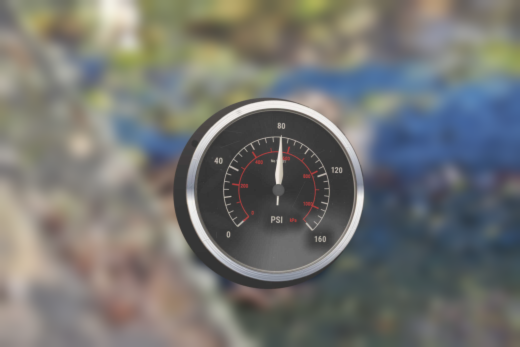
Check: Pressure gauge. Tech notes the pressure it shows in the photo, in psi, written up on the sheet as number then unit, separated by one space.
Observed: 80 psi
